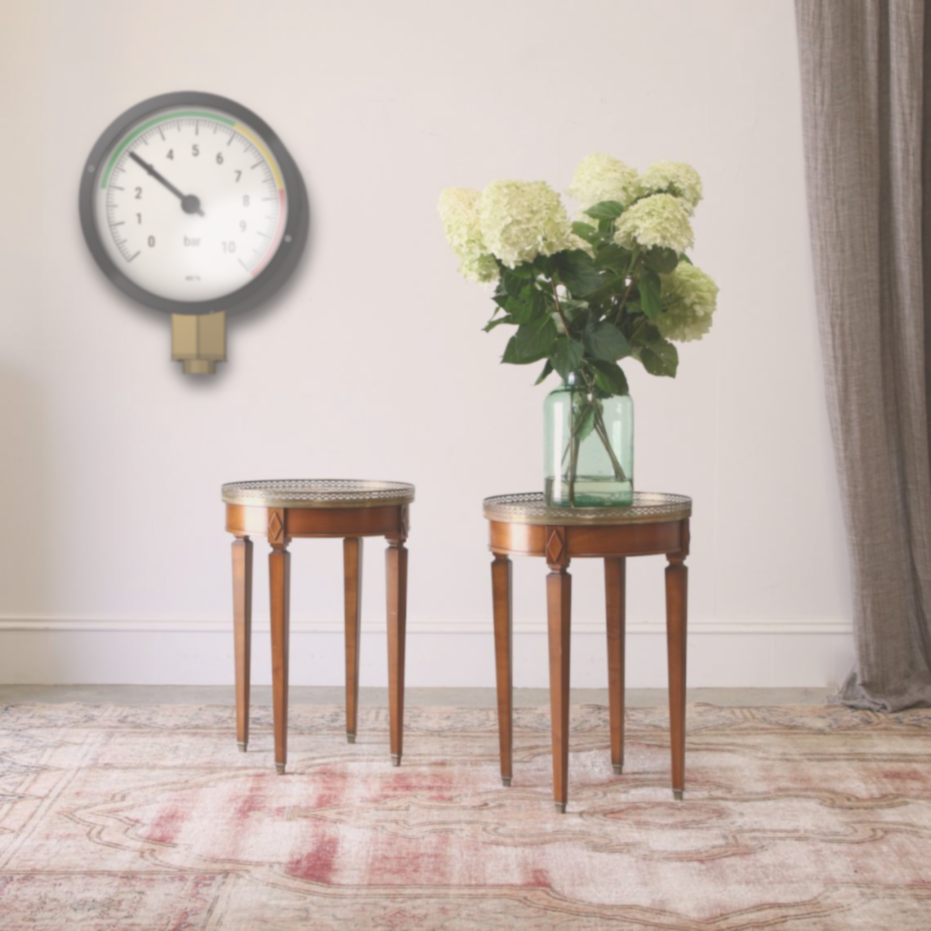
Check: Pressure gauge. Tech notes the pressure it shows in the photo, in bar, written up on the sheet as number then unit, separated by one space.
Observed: 3 bar
